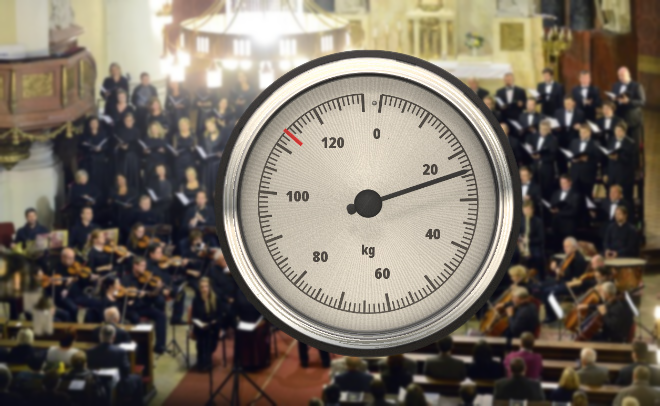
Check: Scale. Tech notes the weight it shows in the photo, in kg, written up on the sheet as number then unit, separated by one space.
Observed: 24 kg
